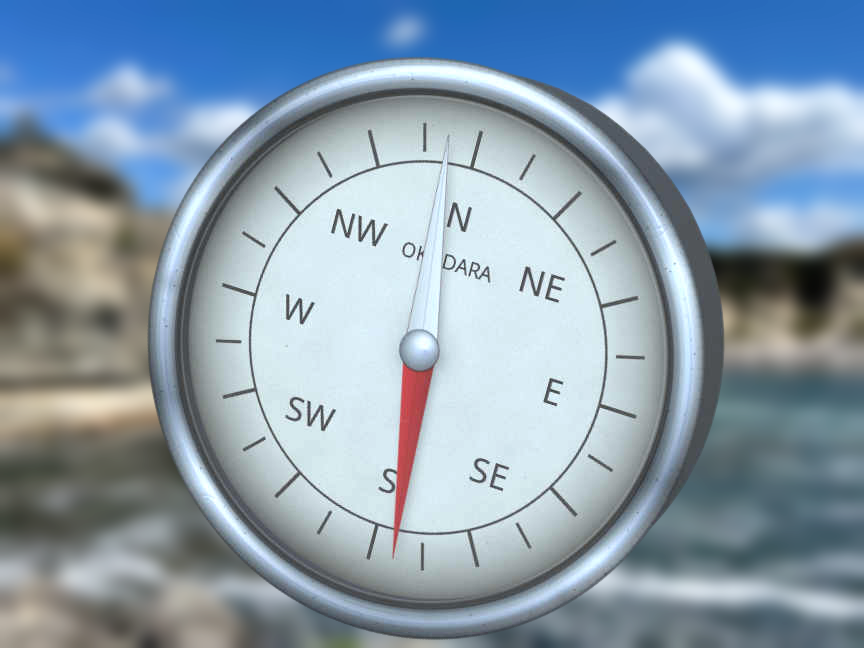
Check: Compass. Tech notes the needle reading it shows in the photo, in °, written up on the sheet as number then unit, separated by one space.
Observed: 172.5 °
